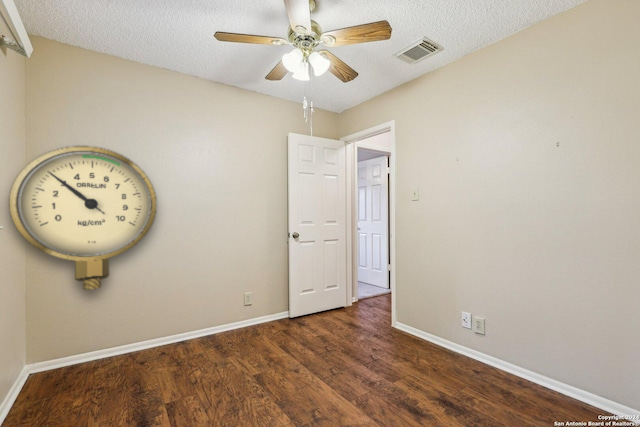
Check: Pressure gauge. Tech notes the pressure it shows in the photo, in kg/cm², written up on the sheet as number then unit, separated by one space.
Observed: 3 kg/cm²
